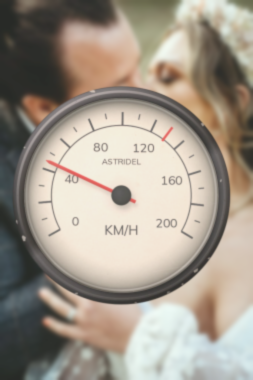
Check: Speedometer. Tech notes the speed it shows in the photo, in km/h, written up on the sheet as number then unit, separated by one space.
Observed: 45 km/h
